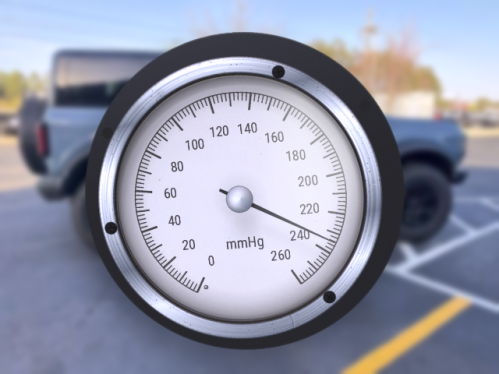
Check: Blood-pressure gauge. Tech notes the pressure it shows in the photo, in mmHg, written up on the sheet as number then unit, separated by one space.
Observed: 234 mmHg
